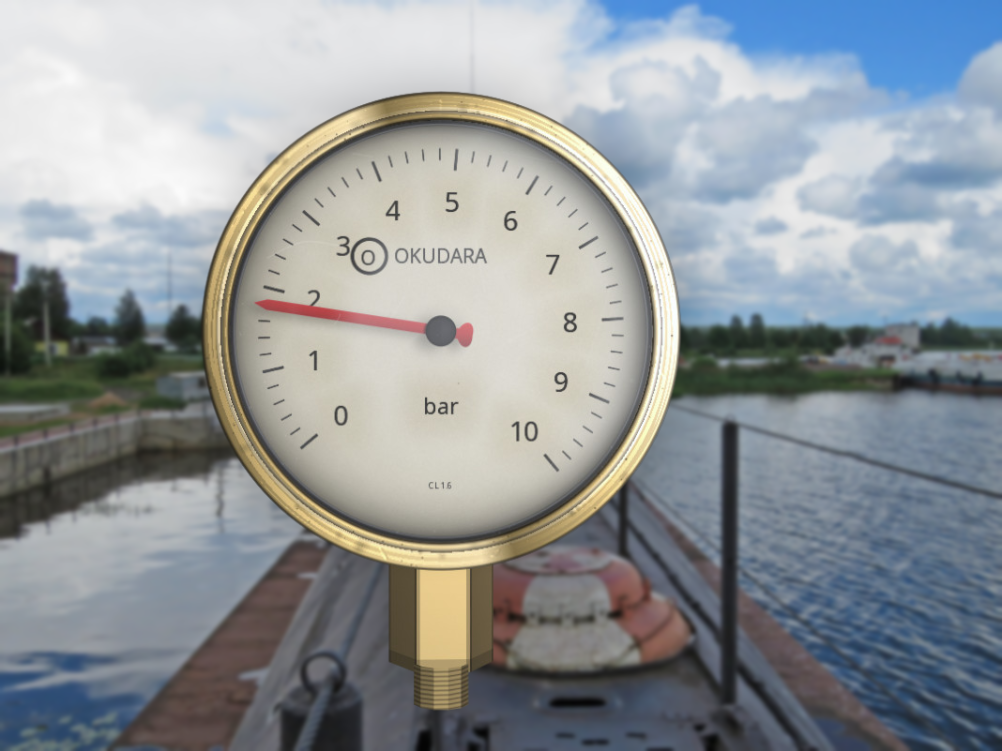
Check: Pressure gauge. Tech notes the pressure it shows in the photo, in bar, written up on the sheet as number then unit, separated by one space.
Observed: 1.8 bar
